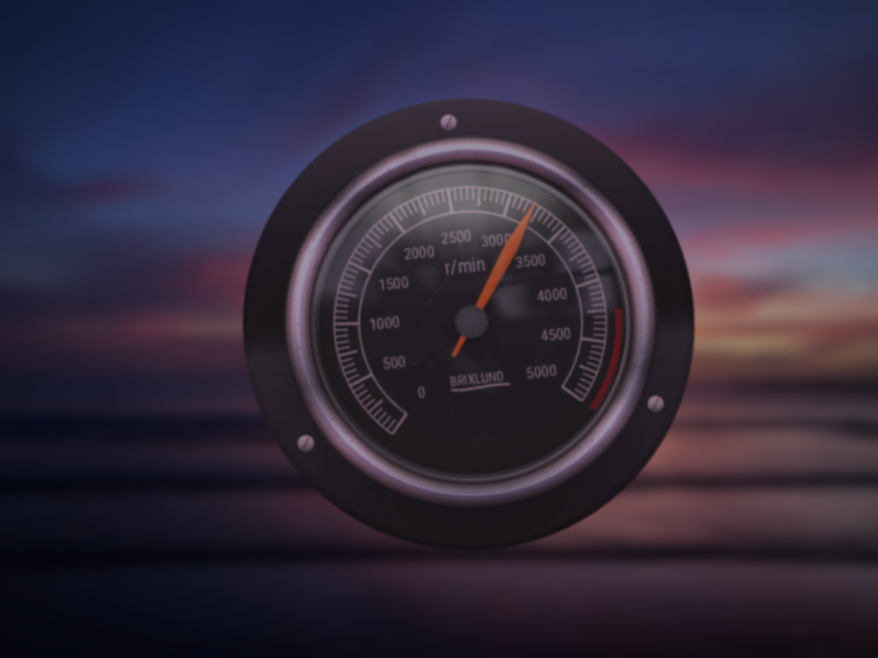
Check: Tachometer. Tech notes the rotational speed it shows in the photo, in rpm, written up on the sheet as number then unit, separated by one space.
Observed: 3200 rpm
